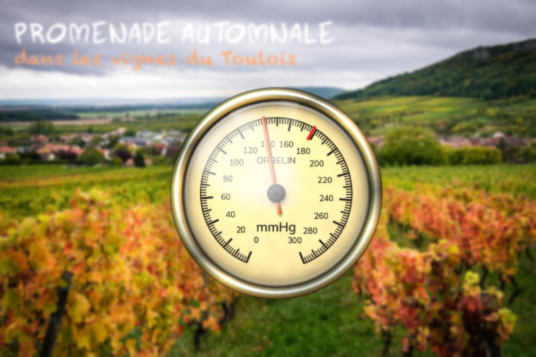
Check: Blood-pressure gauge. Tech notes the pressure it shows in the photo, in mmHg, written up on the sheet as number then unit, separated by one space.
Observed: 140 mmHg
